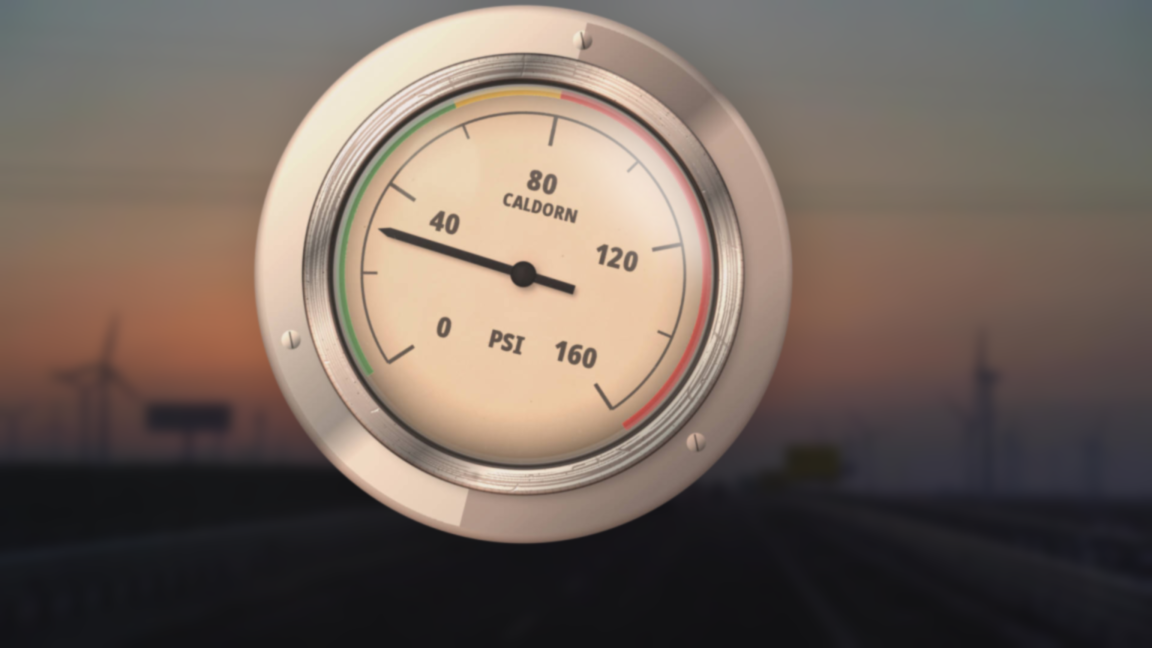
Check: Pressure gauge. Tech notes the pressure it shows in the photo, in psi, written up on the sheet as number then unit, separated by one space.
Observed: 30 psi
